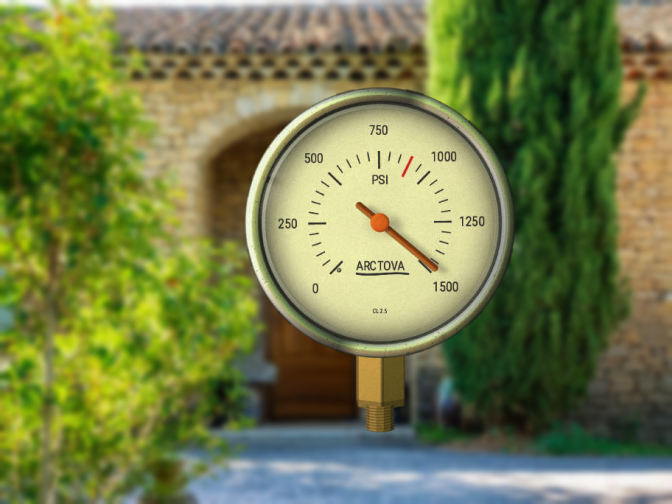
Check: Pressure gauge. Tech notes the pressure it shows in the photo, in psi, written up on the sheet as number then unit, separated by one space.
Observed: 1475 psi
